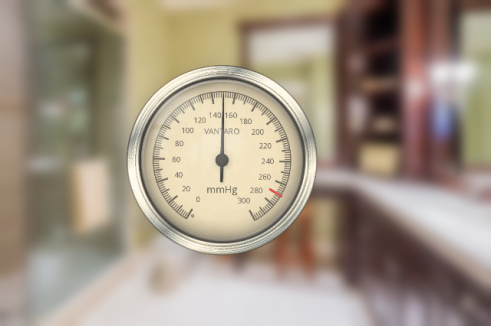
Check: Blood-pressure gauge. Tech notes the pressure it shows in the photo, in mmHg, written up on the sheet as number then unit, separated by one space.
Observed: 150 mmHg
